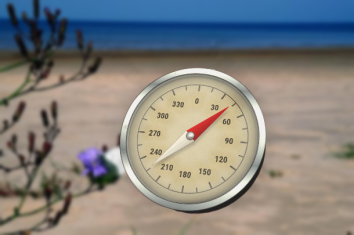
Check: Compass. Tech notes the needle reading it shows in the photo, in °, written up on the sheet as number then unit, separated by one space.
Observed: 45 °
